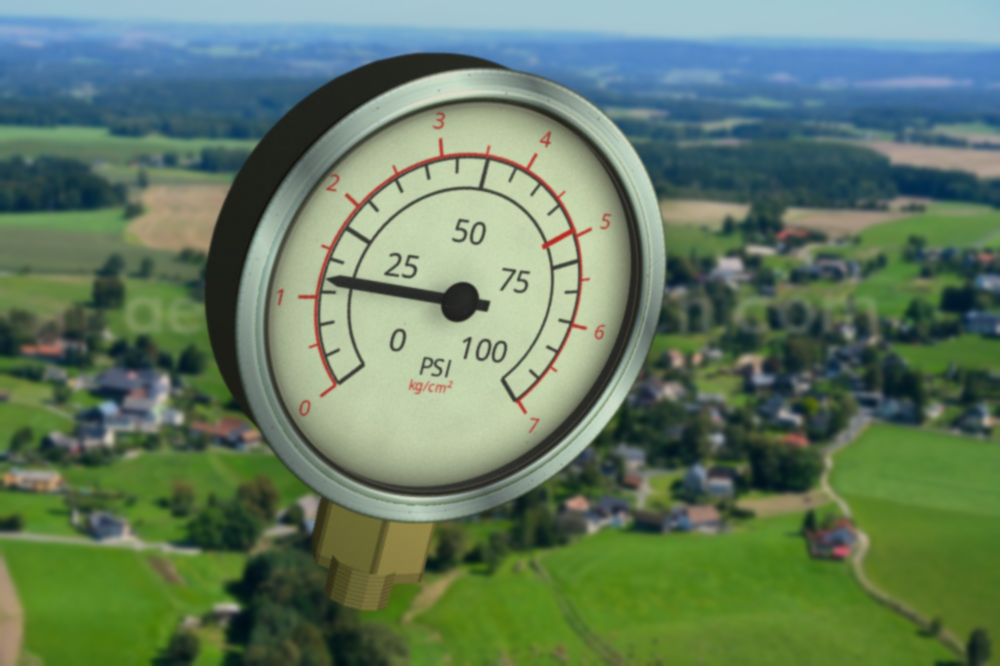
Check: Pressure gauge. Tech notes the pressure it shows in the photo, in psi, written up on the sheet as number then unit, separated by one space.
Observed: 17.5 psi
